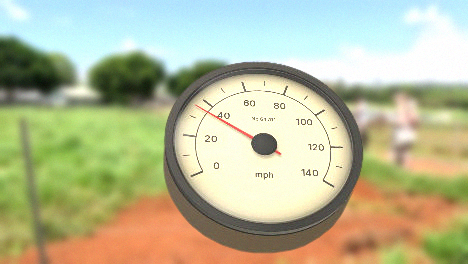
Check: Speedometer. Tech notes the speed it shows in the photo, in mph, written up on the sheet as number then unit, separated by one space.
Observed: 35 mph
